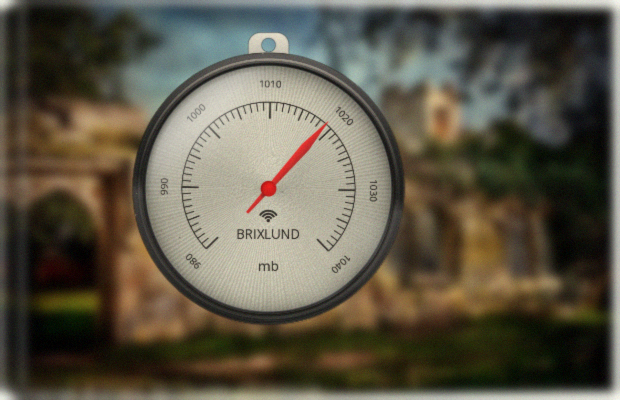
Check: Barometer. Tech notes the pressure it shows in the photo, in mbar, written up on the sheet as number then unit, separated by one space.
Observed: 1019 mbar
